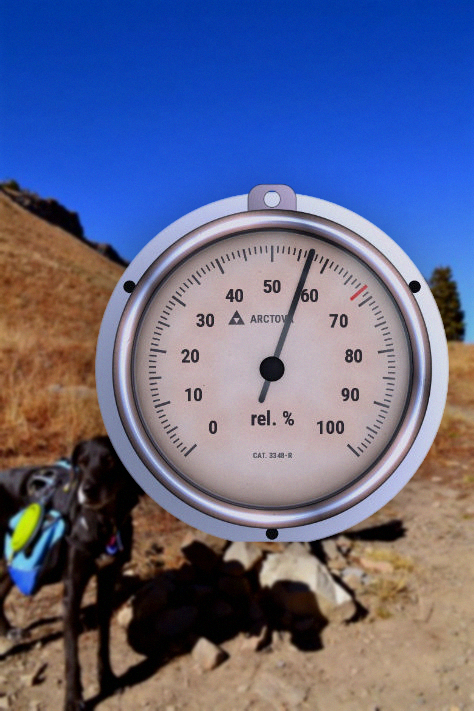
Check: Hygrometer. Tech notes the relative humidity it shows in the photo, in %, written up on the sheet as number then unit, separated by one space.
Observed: 57 %
